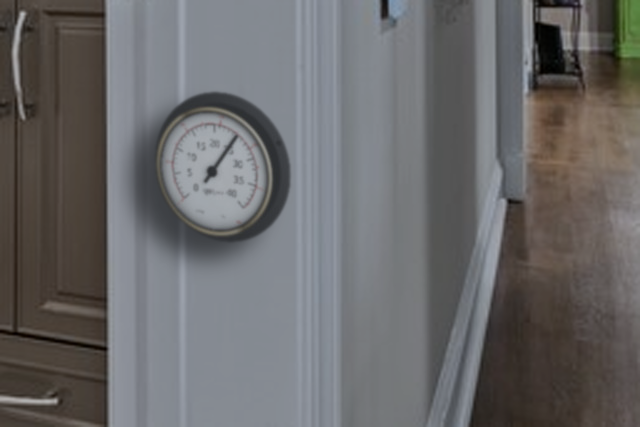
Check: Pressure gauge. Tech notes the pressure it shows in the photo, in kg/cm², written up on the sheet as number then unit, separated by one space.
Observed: 25 kg/cm²
